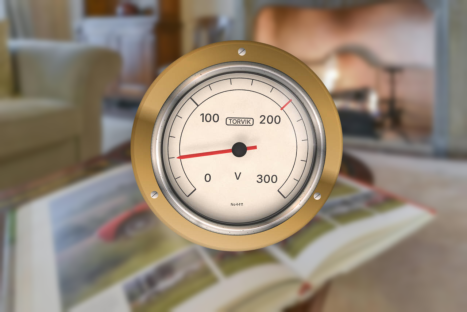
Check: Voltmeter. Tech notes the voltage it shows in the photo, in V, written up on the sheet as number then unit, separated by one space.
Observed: 40 V
